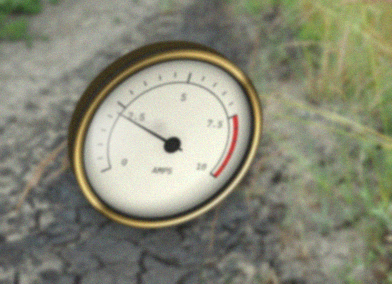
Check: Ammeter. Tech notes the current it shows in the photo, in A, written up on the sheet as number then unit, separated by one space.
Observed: 2.25 A
